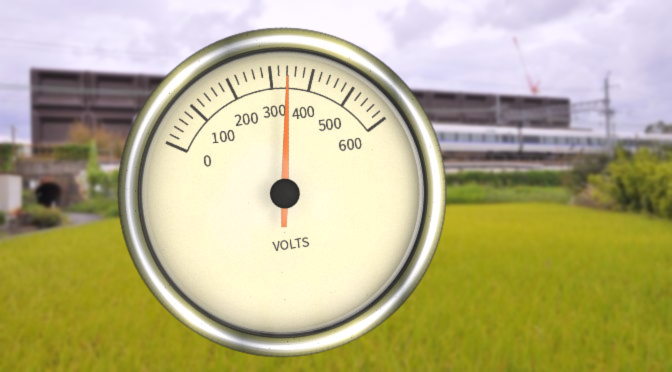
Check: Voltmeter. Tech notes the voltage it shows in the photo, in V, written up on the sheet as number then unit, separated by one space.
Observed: 340 V
